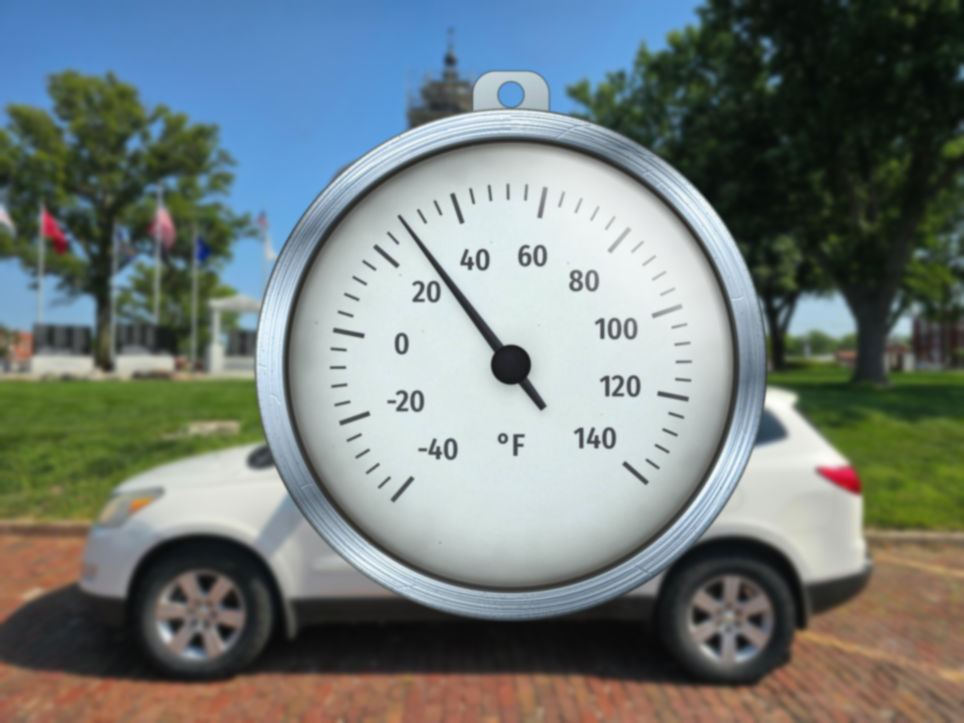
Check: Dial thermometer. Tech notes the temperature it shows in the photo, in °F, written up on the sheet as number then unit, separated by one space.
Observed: 28 °F
